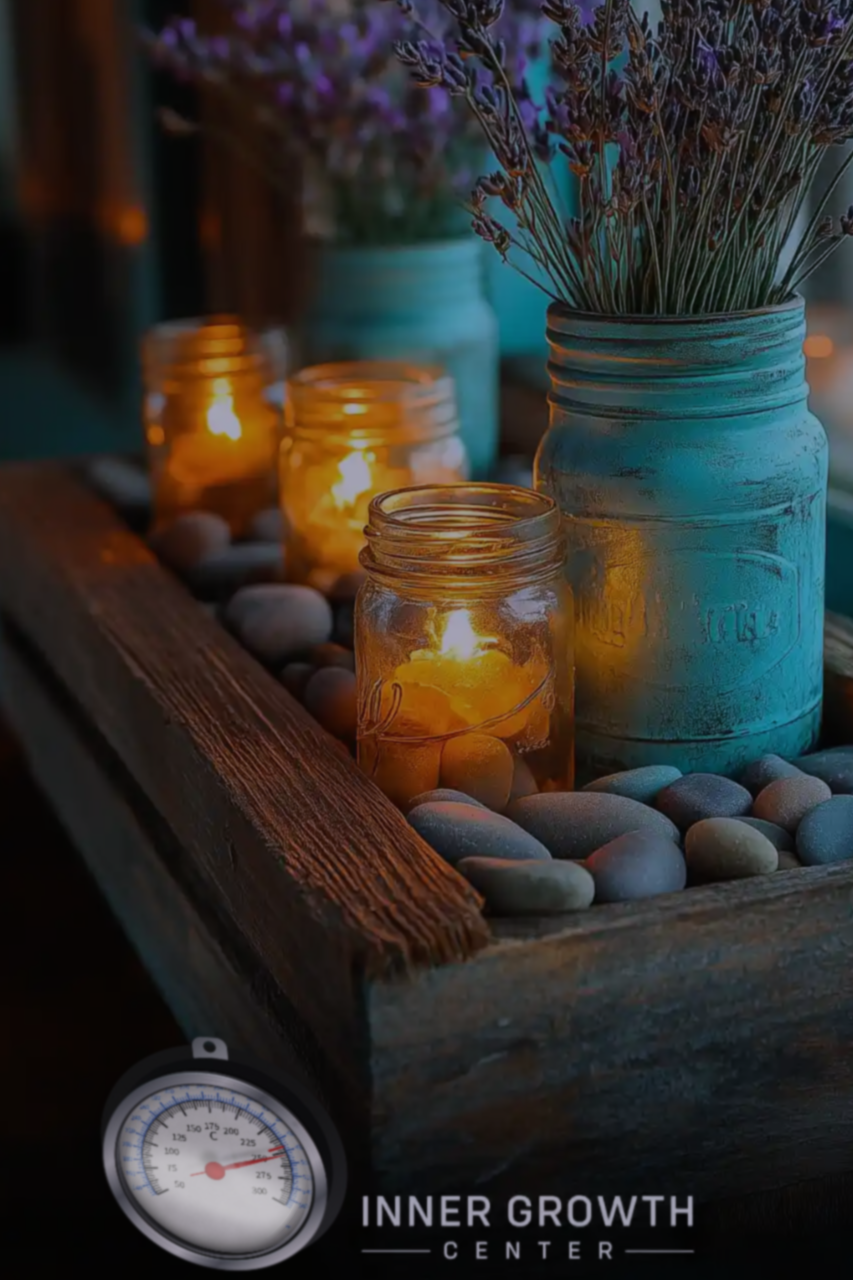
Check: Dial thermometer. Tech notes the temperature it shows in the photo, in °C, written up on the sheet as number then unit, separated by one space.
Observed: 250 °C
